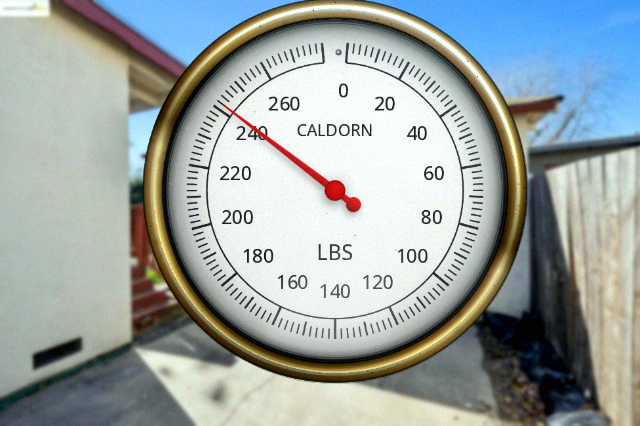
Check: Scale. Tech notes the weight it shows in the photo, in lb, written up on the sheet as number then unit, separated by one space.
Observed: 242 lb
